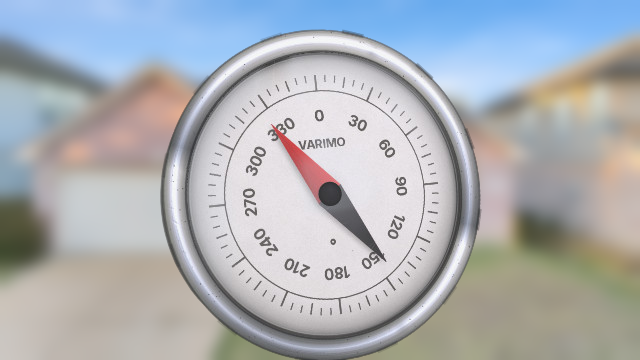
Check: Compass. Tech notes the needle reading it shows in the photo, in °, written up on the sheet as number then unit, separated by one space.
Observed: 325 °
